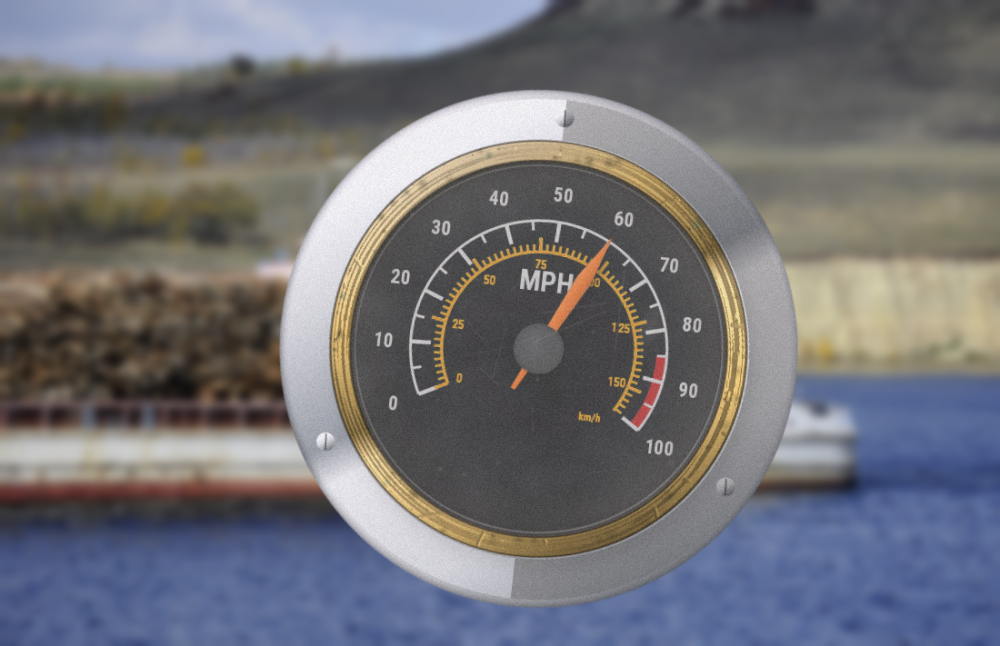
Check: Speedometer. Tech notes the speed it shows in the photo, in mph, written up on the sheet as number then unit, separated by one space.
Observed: 60 mph
